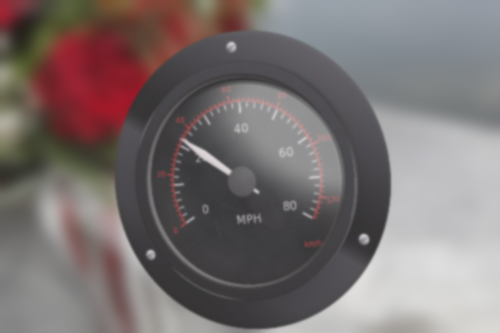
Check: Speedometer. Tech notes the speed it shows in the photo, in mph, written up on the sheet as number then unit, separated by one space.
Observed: 22 mph
